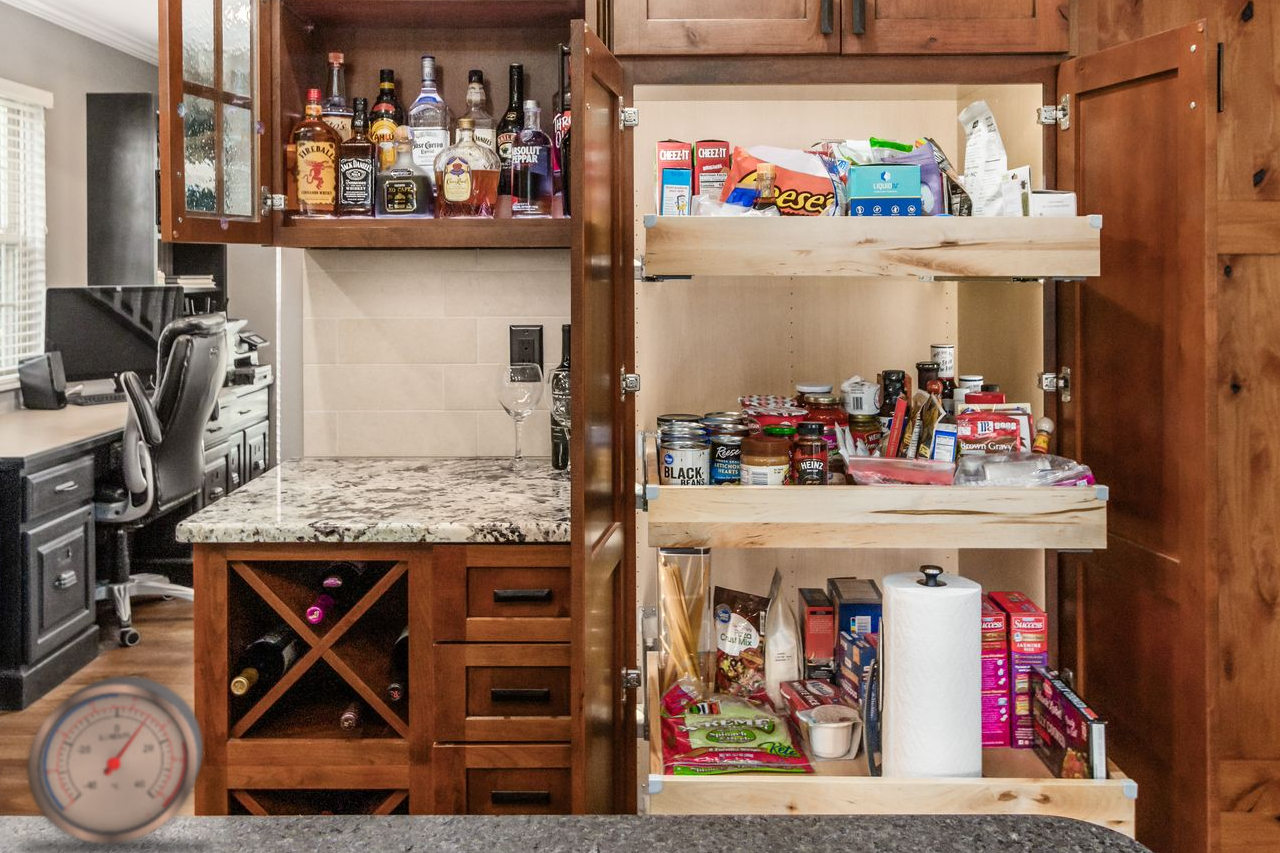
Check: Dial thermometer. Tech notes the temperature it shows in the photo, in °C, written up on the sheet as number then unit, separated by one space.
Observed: 10 °C
